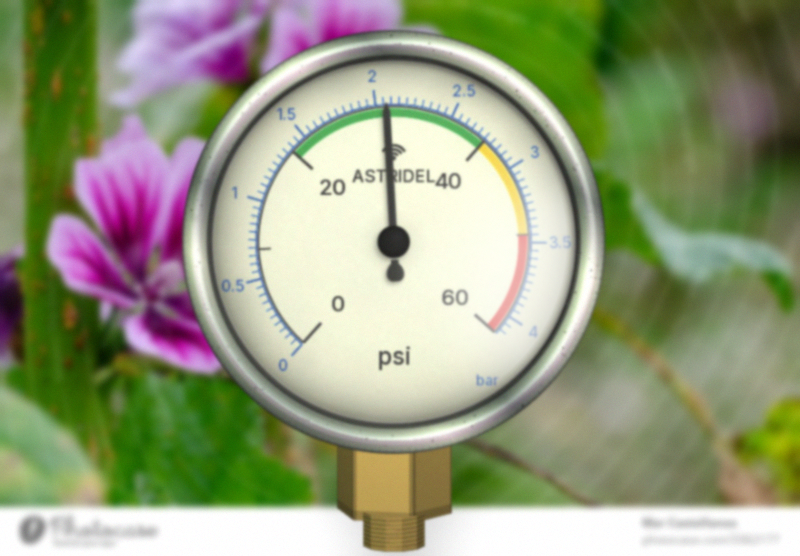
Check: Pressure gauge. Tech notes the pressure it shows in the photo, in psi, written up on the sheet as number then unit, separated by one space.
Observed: 30 psi
